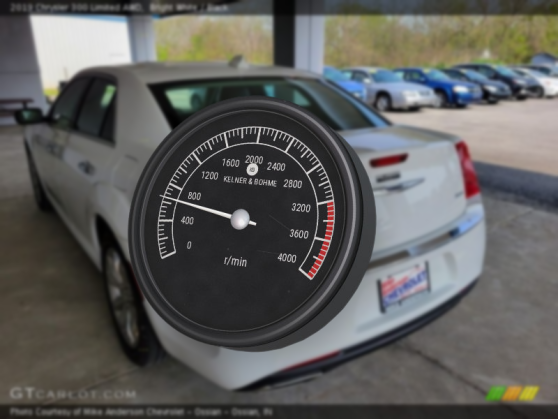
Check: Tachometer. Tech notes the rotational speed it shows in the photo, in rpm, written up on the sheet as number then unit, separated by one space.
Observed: 650 rpm
